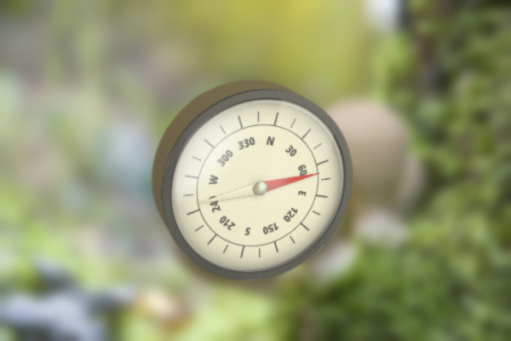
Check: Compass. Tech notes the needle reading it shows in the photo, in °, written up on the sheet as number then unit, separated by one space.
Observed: 67.5 °
